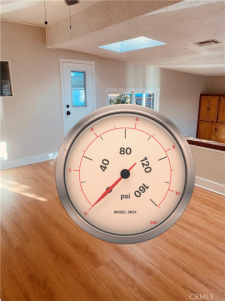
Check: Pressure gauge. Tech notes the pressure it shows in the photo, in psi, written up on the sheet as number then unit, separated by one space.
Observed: 0 psi
